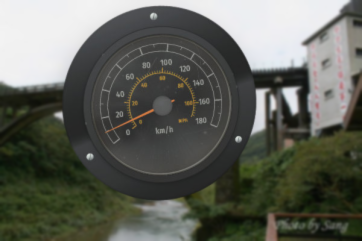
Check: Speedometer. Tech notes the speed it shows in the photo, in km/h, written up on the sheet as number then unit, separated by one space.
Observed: 10 km/h
